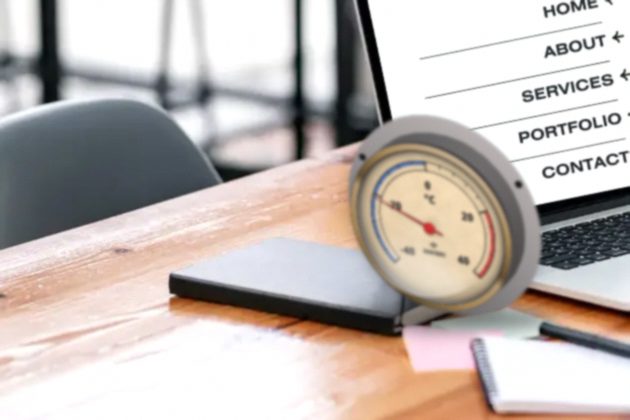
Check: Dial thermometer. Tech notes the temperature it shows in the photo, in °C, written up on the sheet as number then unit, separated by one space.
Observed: -20 °C
